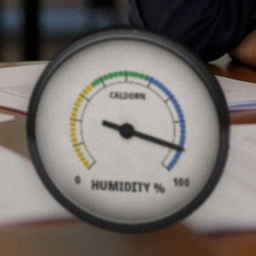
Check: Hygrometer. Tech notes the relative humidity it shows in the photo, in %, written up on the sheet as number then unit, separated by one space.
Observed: 90 %
